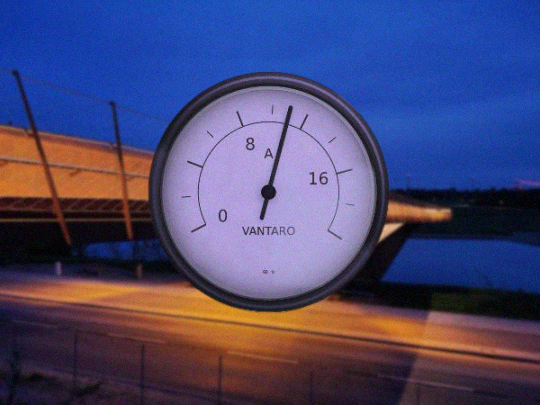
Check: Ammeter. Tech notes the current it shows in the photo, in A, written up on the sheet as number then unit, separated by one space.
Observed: 11 A
